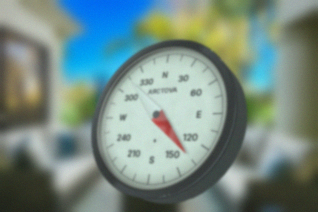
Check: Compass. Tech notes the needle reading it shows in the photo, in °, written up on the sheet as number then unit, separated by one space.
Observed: 135 °
